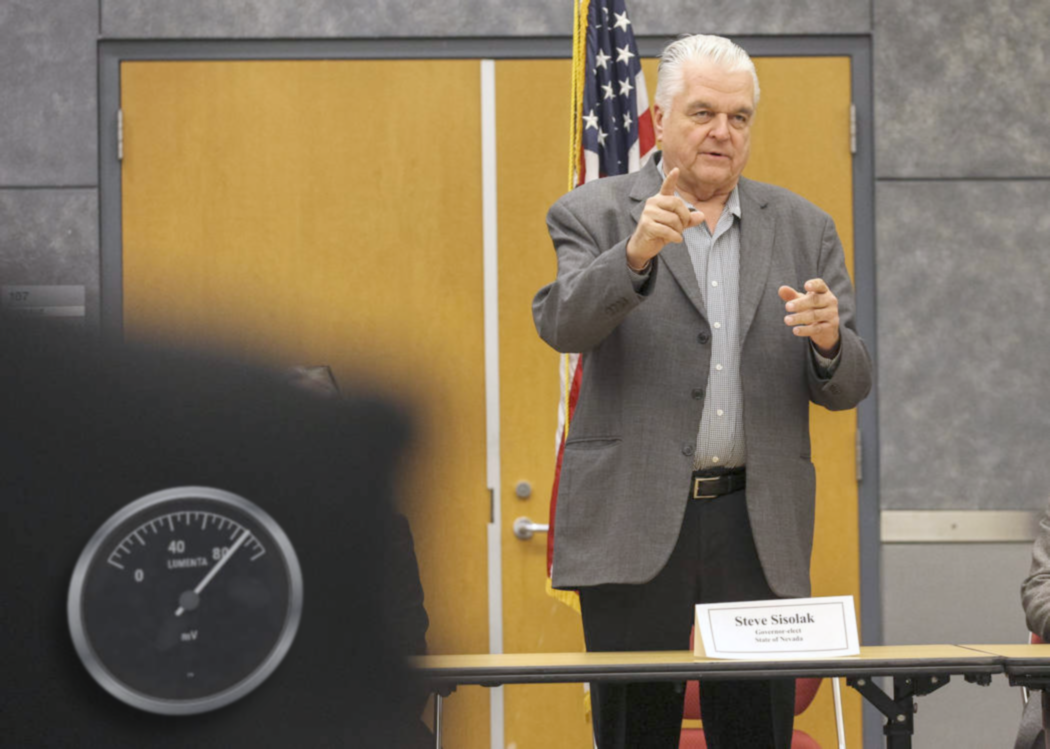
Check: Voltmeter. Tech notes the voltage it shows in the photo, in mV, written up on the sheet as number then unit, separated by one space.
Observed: 85 mV
